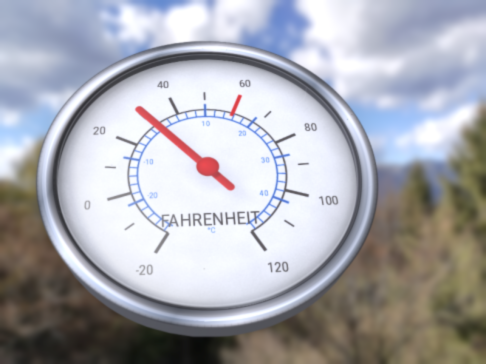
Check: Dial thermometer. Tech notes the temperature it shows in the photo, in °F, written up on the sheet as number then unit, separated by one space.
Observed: 30 °F
